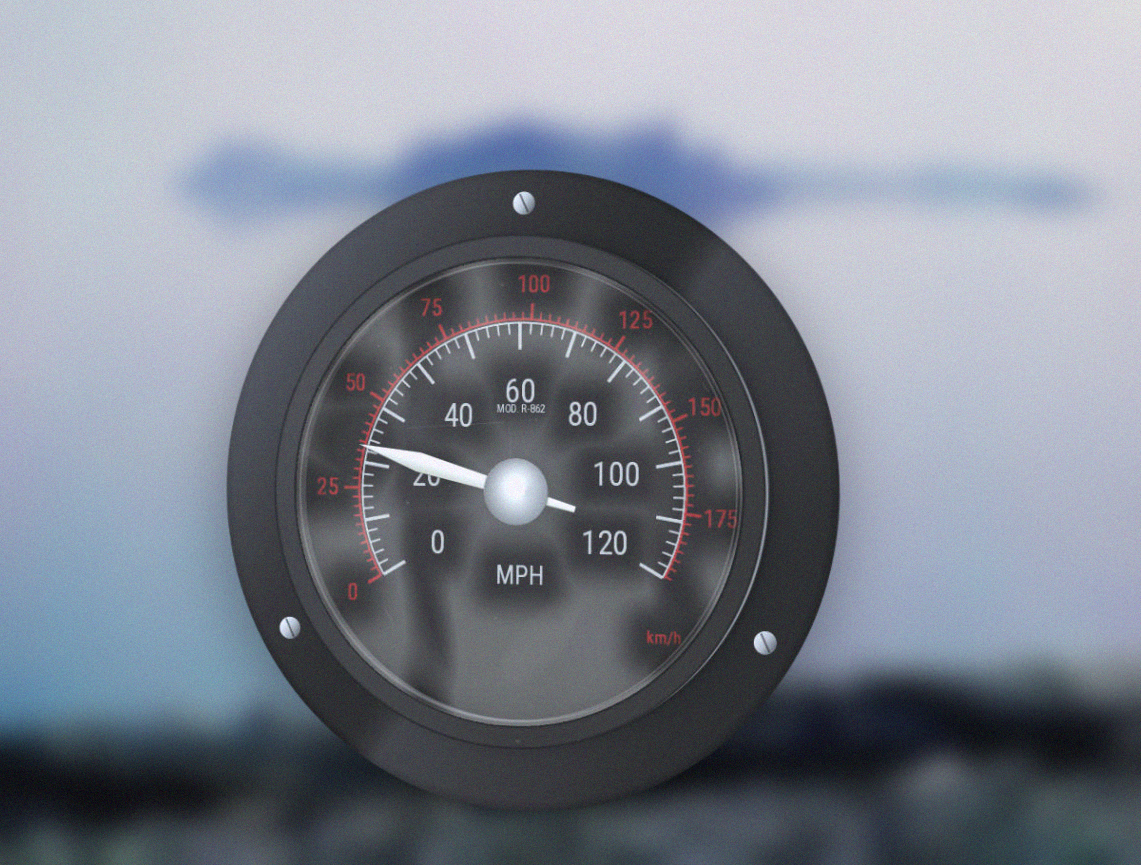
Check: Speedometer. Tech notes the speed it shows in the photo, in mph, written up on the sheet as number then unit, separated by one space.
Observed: 23 mph
